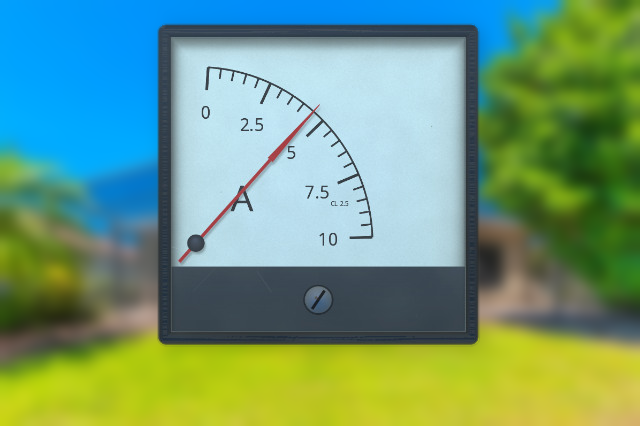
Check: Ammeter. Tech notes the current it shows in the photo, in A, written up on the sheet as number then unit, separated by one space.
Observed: 4.5 A
